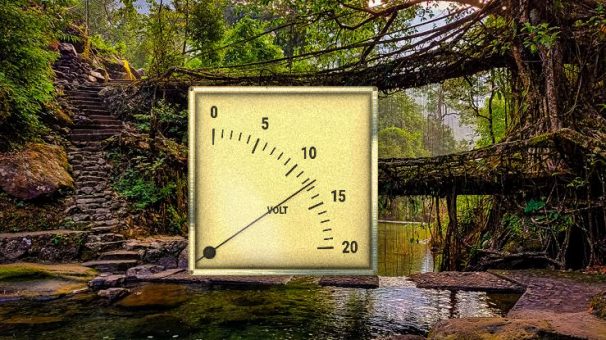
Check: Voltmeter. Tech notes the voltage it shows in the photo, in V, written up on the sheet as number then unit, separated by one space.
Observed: 12.5 V
